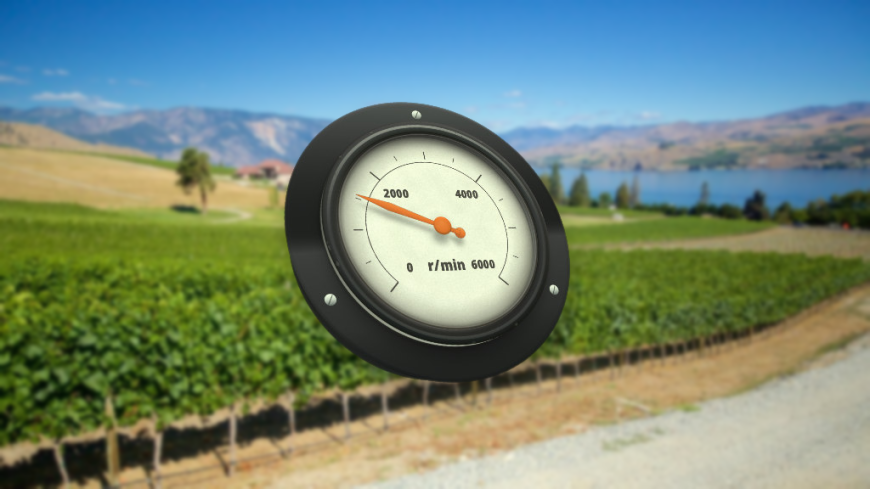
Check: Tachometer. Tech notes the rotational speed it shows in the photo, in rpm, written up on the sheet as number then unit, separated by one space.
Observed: 1500 rpm
